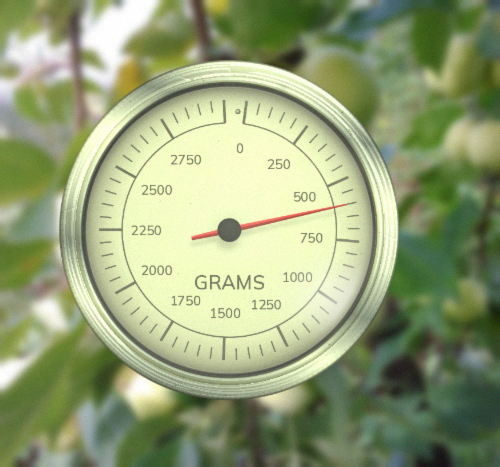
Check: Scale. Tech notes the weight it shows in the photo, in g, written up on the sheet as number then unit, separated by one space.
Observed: 600 g
